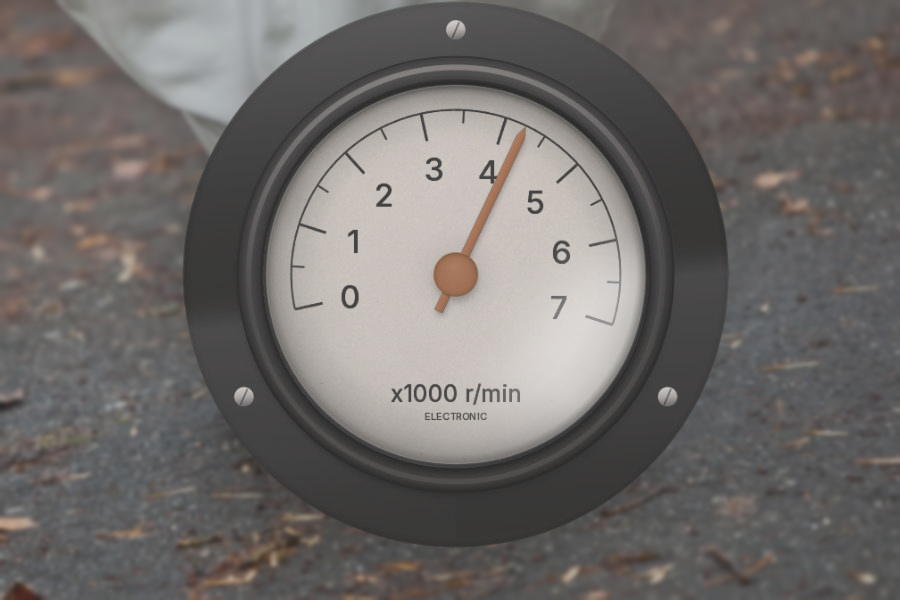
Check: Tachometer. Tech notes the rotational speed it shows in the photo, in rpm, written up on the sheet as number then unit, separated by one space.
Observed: 4250 rpm
